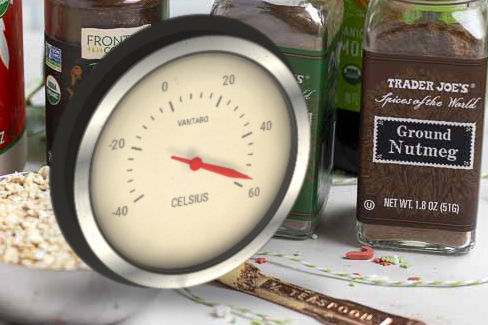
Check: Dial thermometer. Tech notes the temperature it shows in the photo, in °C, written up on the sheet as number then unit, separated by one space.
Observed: 56 °C
